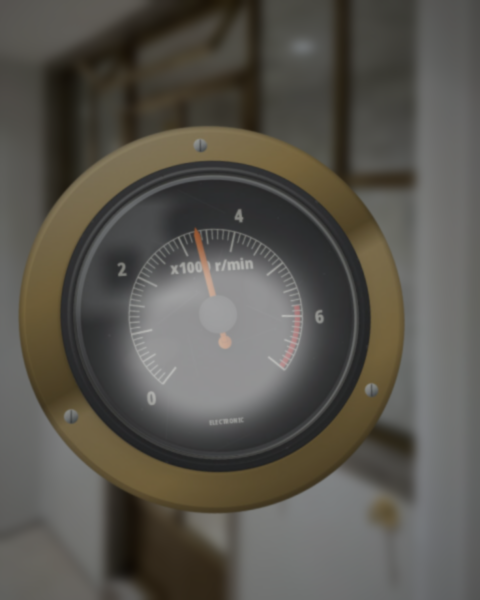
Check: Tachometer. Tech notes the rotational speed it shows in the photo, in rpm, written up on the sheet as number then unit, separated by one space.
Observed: 3300 rpm
